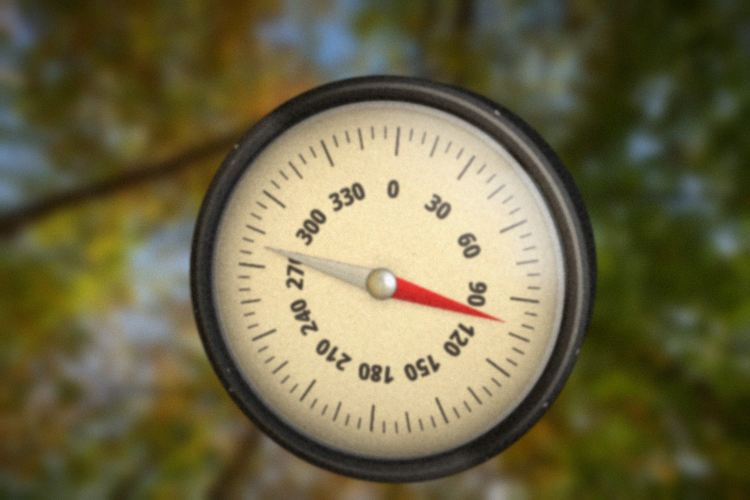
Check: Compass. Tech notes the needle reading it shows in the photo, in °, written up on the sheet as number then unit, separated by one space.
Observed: 100 °
